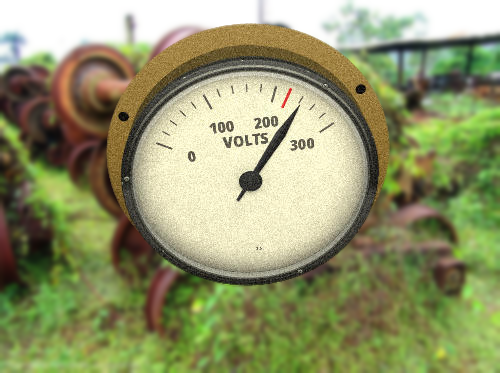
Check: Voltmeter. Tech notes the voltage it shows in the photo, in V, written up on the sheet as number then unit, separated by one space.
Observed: 240 V
